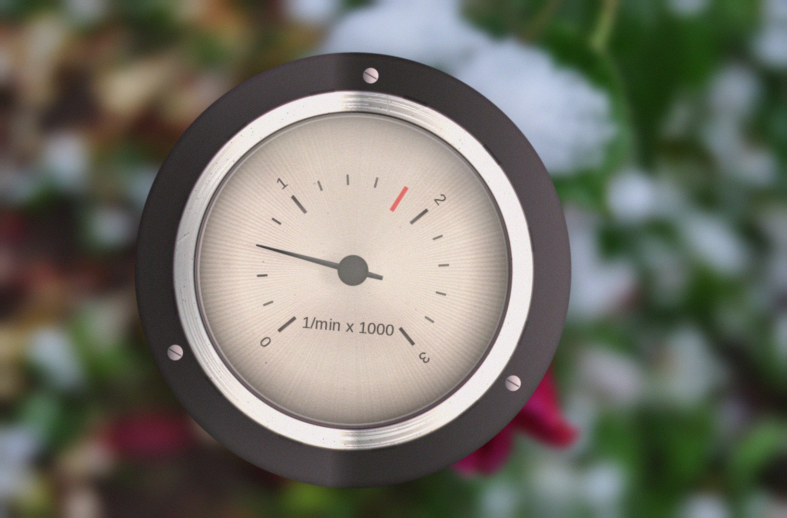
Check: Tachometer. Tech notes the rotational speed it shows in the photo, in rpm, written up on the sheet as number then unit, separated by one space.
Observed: 600 rpm
